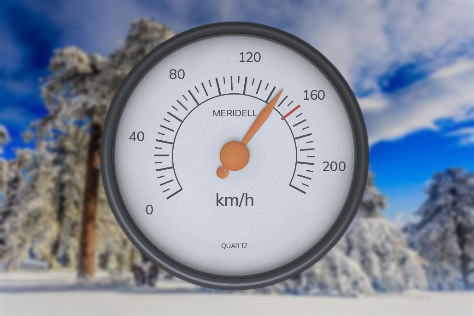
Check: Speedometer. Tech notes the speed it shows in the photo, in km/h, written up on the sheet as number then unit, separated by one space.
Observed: 145 km/h
